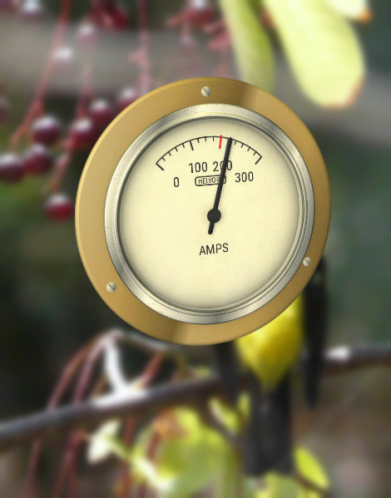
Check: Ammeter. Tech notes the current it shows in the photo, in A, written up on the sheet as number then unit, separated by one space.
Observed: 200 A
